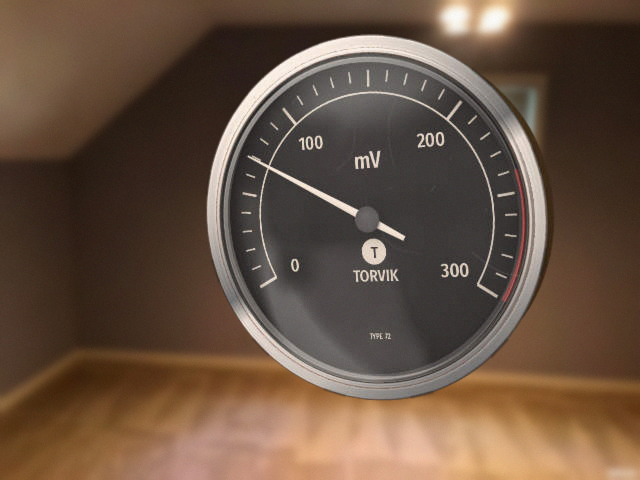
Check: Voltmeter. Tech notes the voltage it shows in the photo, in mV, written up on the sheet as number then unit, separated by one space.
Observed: 70 mV
